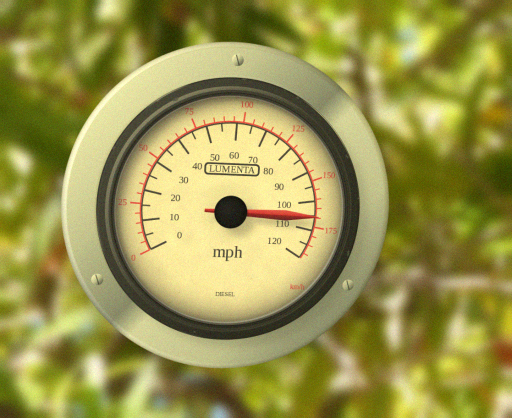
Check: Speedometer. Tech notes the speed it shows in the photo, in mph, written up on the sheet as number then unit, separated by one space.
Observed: 105 mph
